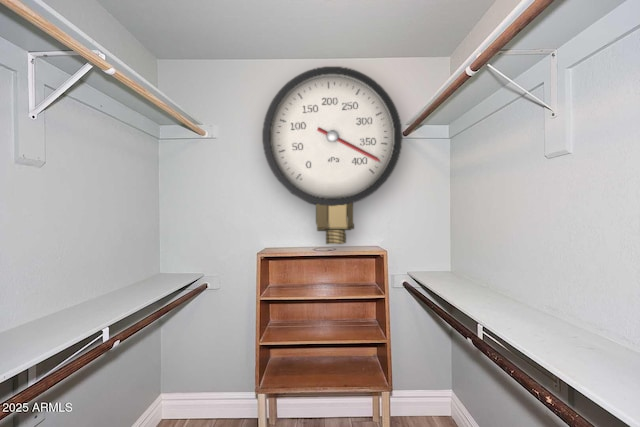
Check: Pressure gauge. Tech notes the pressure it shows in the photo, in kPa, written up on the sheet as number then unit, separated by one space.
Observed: 380 kPa
